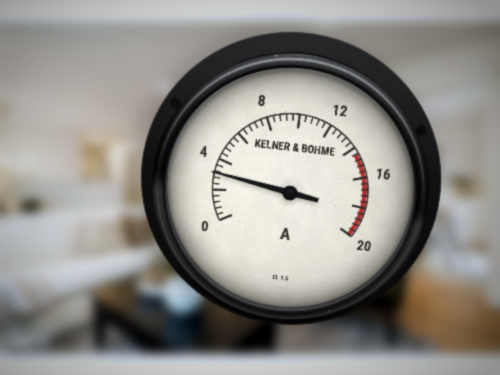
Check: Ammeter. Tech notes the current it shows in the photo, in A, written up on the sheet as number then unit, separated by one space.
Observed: 3.2 A
